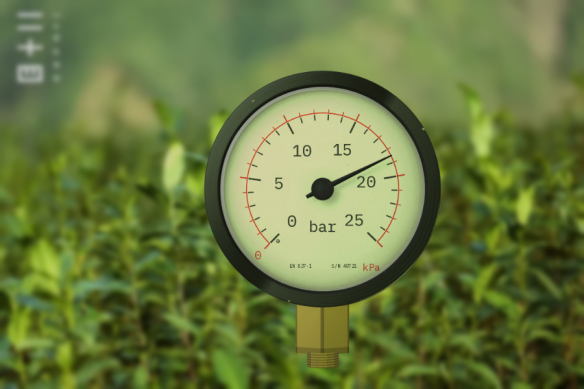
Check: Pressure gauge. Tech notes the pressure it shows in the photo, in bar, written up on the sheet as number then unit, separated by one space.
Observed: 18.5 bar
